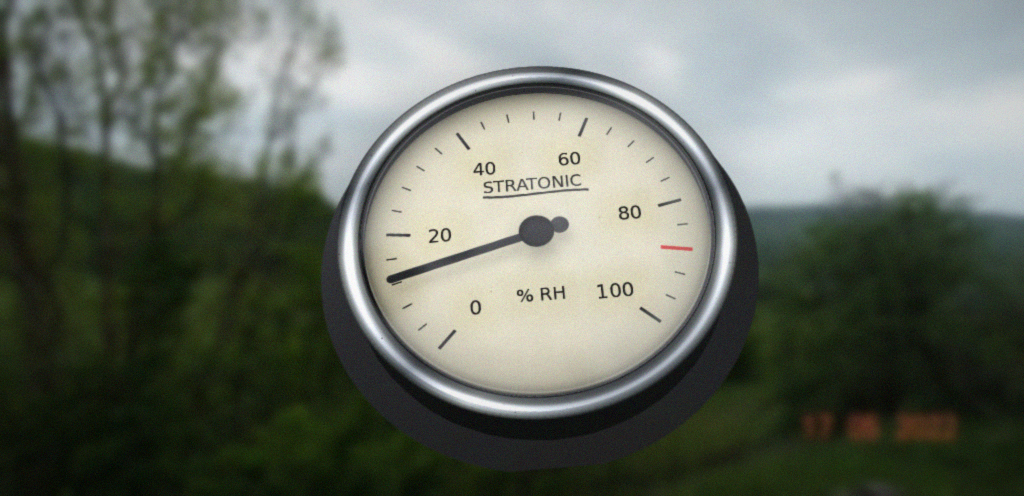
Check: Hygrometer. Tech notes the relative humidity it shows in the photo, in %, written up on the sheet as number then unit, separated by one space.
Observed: 12 %
